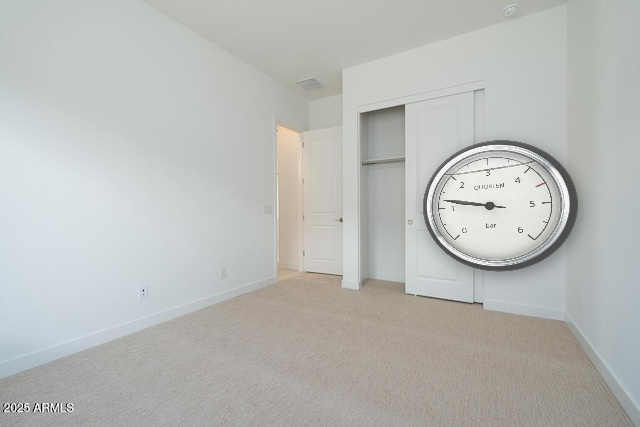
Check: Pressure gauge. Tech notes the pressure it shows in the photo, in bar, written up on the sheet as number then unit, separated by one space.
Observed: 1.25 bar
